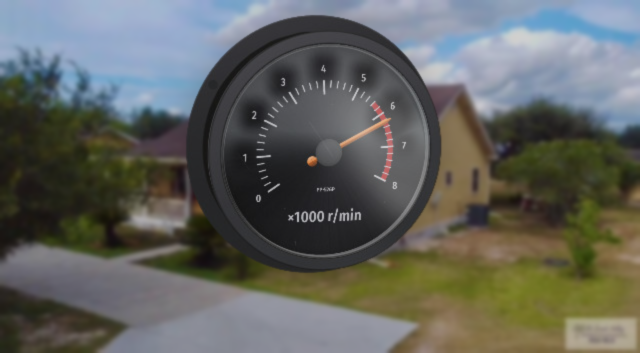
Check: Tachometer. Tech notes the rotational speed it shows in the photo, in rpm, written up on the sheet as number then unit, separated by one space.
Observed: 6200 rpm
